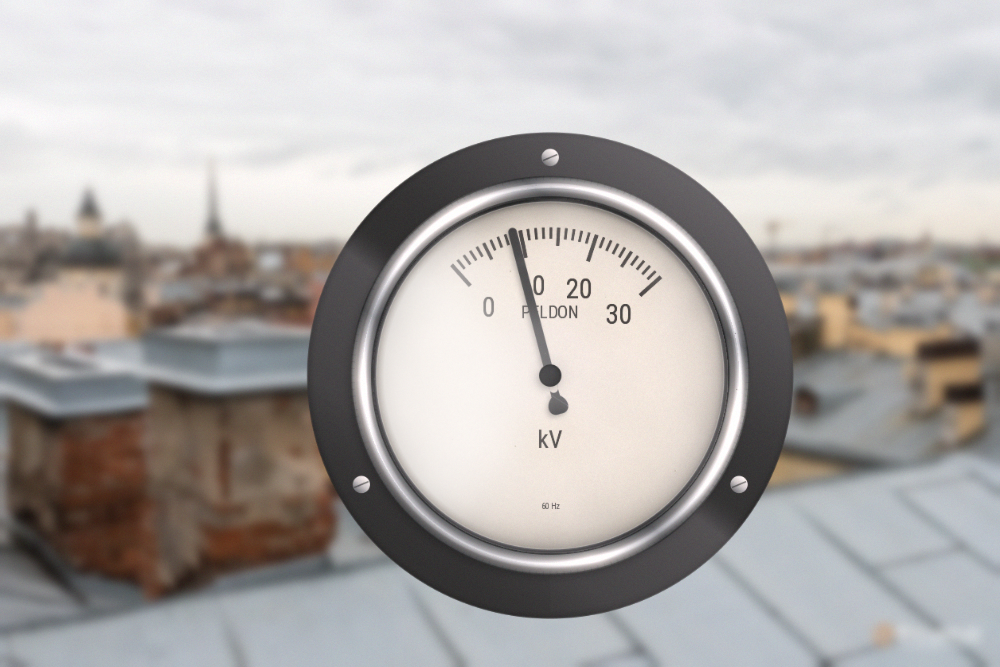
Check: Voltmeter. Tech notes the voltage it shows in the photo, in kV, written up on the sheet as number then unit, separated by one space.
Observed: 9 kV
